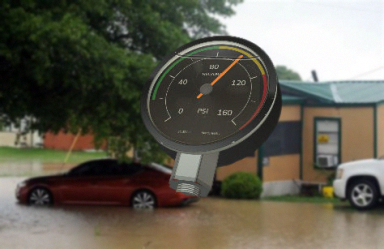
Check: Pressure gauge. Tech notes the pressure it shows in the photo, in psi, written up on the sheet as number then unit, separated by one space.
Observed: 100 psi
